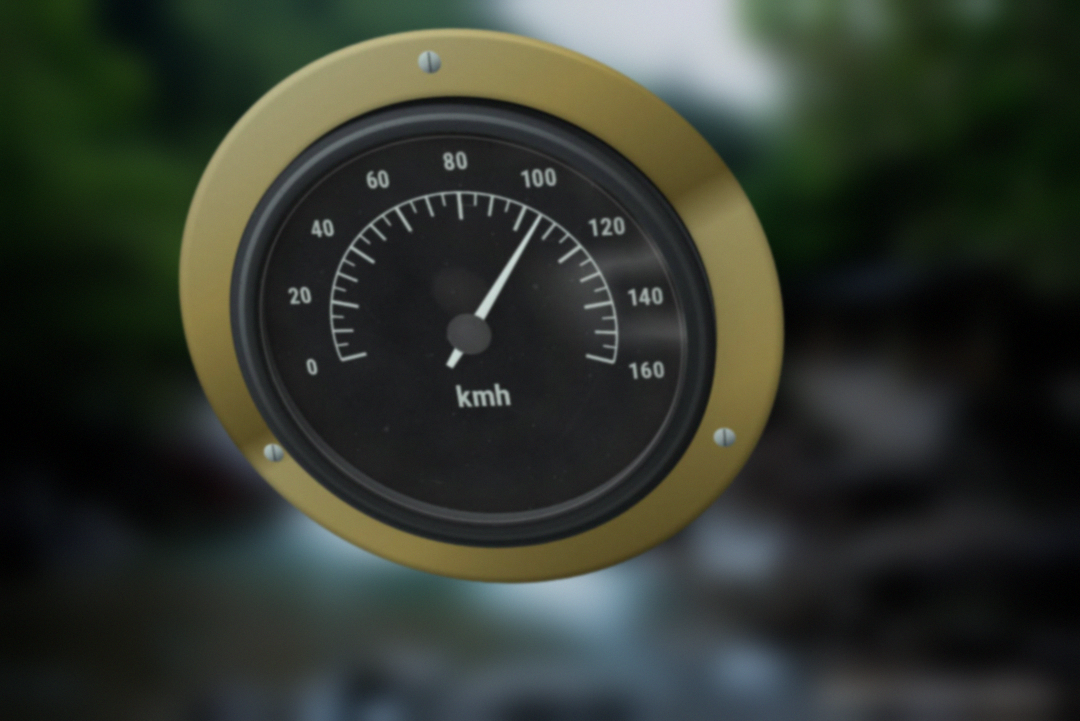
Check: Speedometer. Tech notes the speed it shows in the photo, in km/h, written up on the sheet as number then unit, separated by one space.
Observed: 105 km/h
